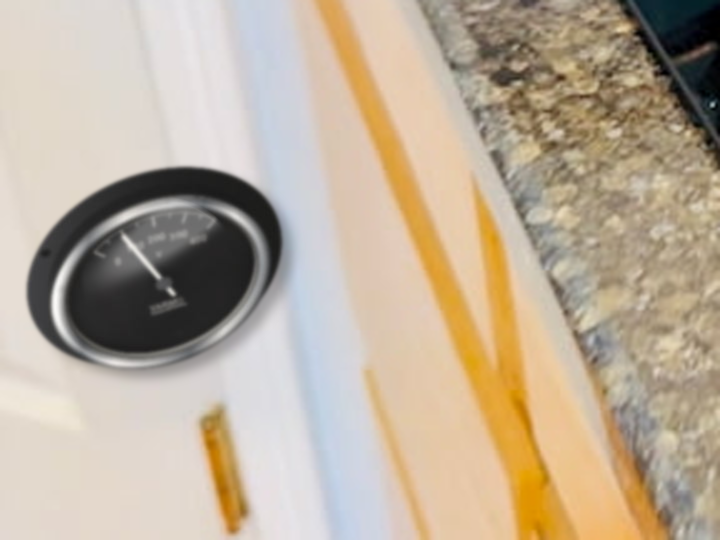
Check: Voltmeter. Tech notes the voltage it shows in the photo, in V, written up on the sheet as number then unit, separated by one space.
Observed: 100 V
